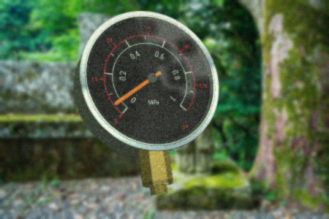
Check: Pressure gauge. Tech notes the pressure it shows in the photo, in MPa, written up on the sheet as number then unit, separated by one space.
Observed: 0.05 MPa
